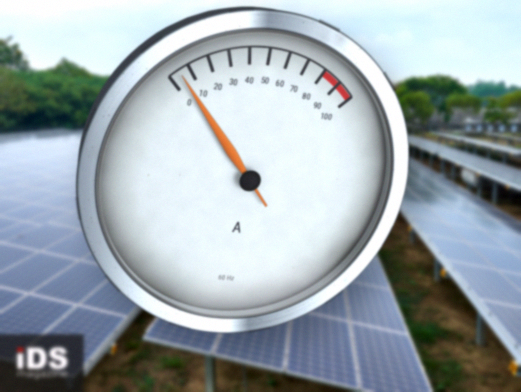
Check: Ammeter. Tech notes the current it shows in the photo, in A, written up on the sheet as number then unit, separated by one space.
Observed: 5 A
